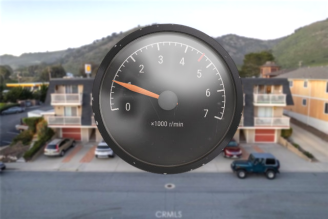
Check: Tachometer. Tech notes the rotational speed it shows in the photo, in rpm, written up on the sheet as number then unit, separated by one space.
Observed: 1000 rpm
